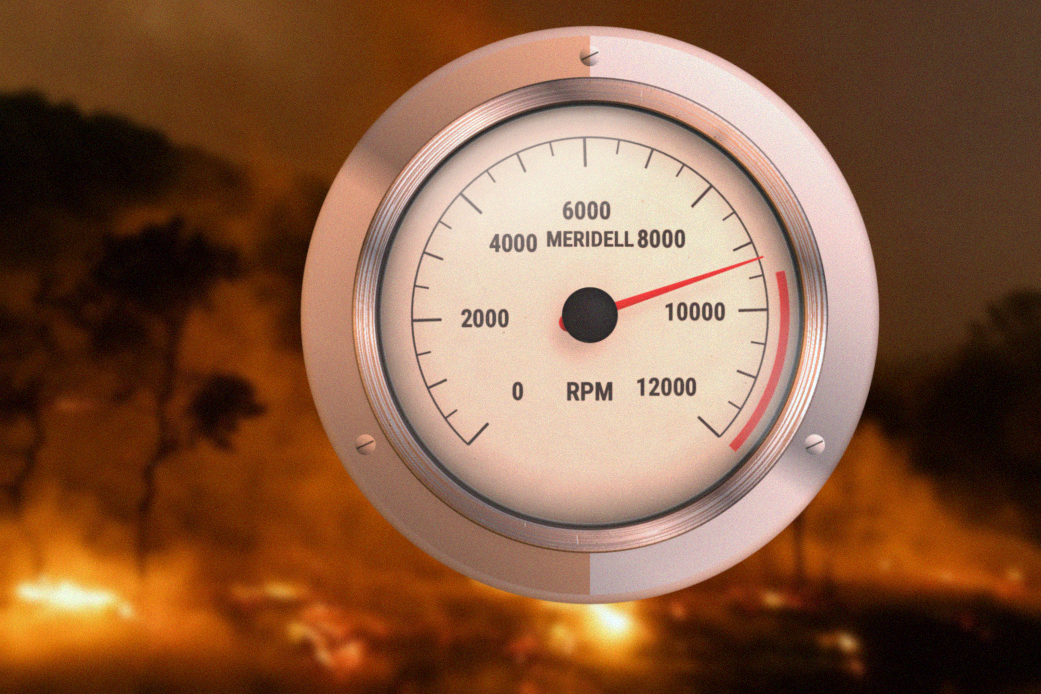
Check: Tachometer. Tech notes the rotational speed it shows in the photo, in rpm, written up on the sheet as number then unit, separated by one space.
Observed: 9250 rpm
